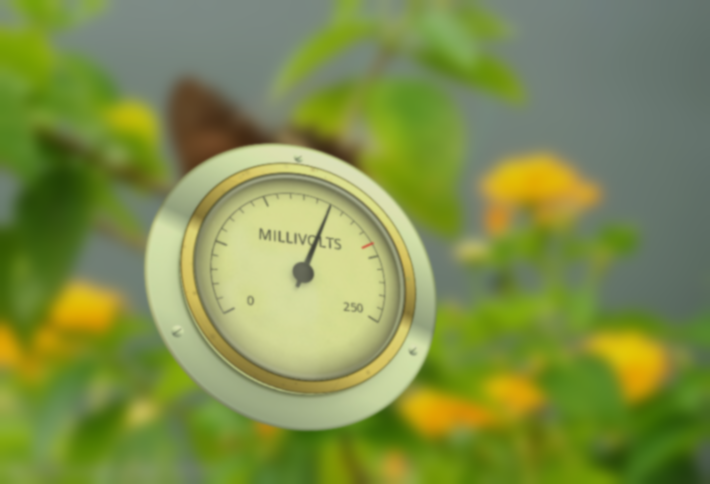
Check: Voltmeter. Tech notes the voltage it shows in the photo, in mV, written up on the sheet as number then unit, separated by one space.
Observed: 150 mV
